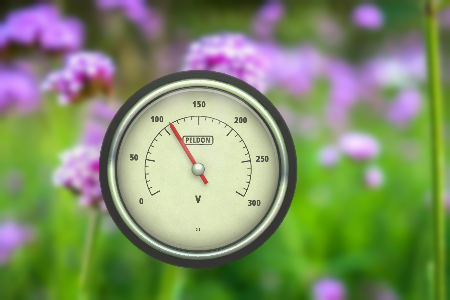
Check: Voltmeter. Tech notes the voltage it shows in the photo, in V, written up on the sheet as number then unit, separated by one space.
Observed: 110 V
